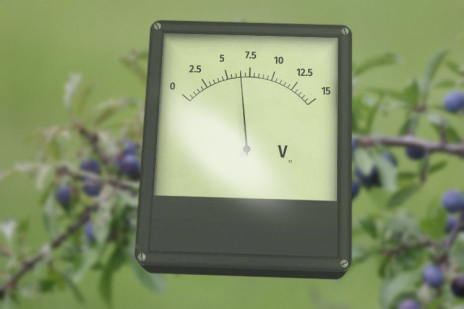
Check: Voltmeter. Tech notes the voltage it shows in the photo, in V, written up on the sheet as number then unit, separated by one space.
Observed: 6.5 V
